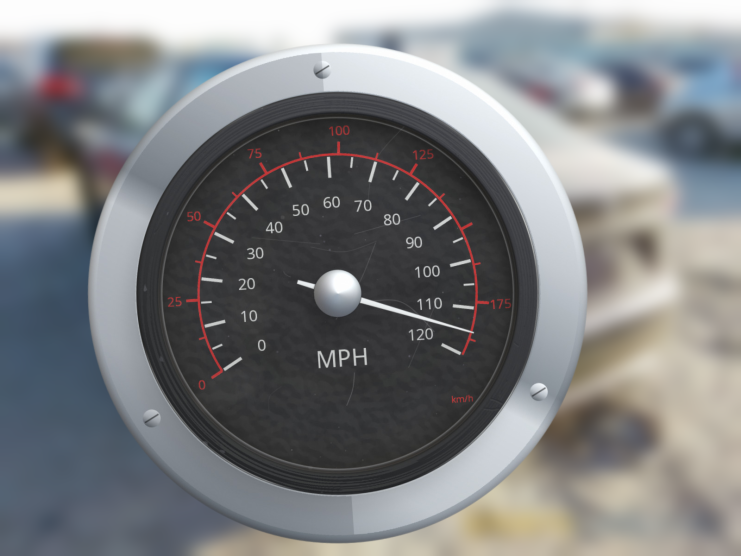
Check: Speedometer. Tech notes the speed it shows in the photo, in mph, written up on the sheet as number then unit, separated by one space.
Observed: 115 mph
